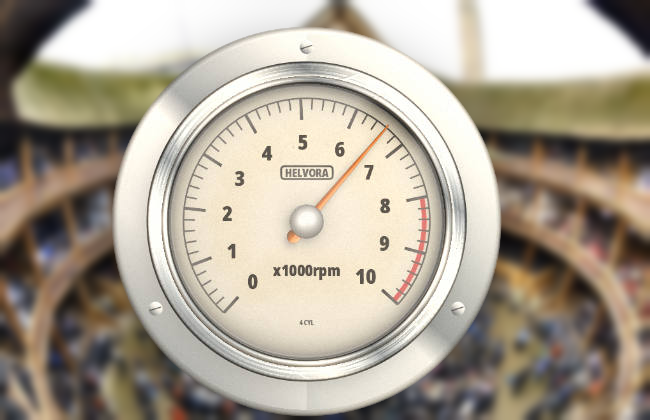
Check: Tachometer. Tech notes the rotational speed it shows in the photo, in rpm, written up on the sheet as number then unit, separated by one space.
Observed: 6600 rpm
